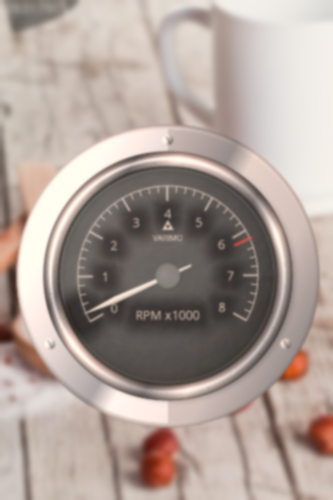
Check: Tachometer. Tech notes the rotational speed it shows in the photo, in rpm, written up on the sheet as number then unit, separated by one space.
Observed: 200 rpm
